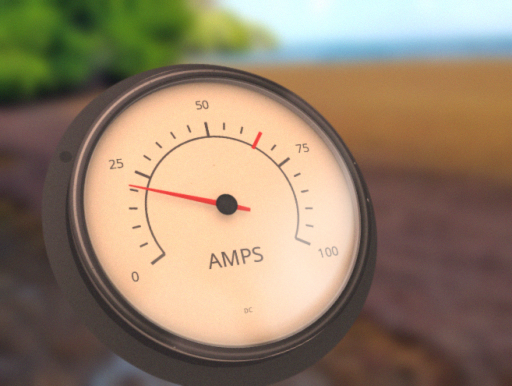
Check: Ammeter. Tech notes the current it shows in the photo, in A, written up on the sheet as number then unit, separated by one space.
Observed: 20 A
